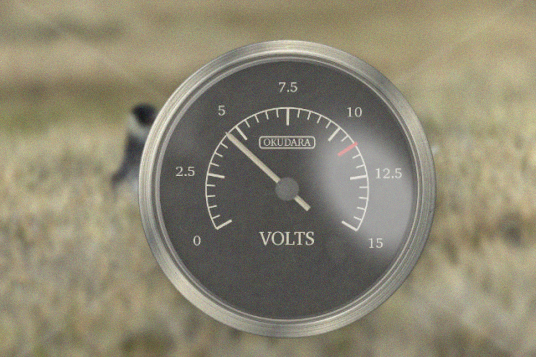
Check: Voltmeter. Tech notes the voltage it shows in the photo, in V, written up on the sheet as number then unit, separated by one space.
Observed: 4.5 V
